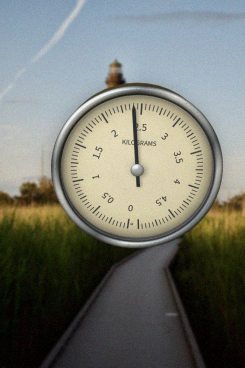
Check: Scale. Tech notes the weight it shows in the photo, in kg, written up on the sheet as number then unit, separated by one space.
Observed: 2.4 kg
